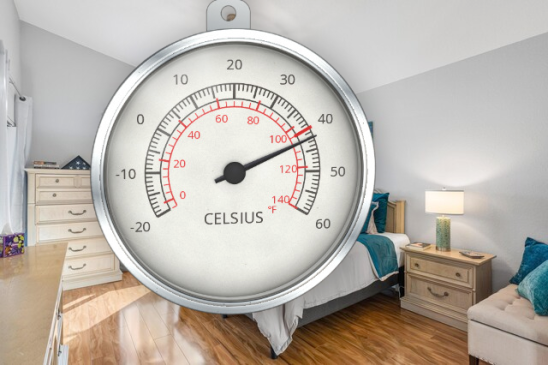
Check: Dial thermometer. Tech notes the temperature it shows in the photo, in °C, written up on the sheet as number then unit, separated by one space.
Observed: 42 °C
